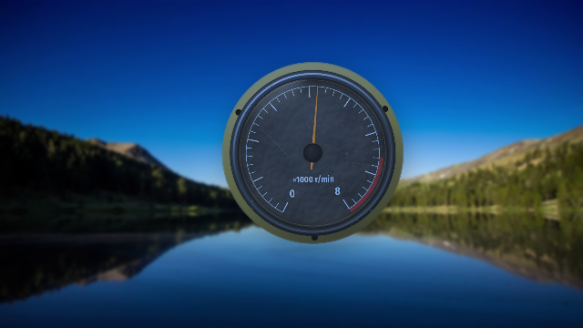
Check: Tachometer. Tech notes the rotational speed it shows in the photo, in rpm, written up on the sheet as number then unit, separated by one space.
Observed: 4200 rpm
